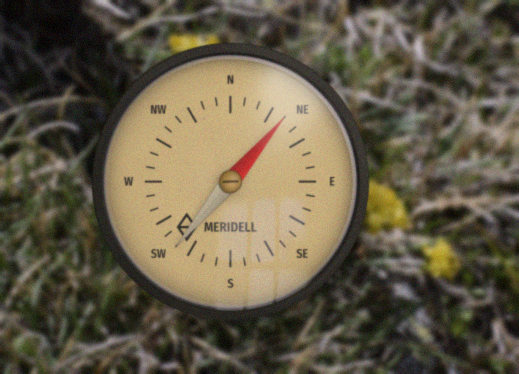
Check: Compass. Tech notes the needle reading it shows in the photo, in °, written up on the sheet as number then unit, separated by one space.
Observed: 40 °
